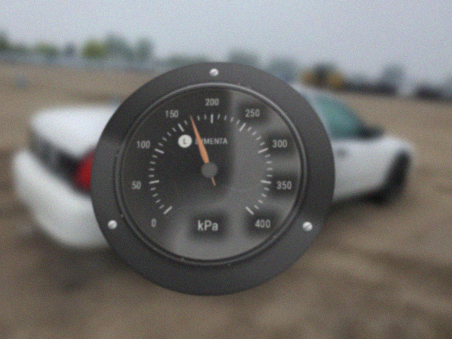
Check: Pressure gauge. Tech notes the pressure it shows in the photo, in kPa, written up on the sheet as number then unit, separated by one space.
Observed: 170 kPa
